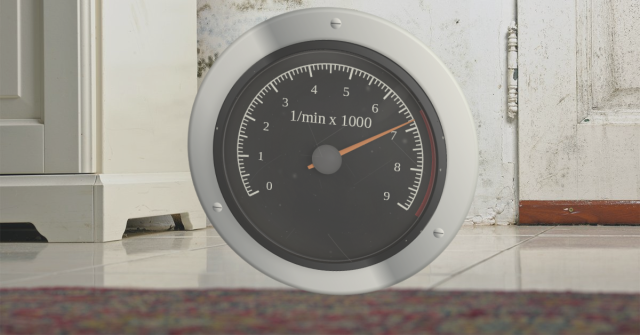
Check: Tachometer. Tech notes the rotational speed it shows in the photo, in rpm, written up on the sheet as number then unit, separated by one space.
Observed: 6800 rpm
